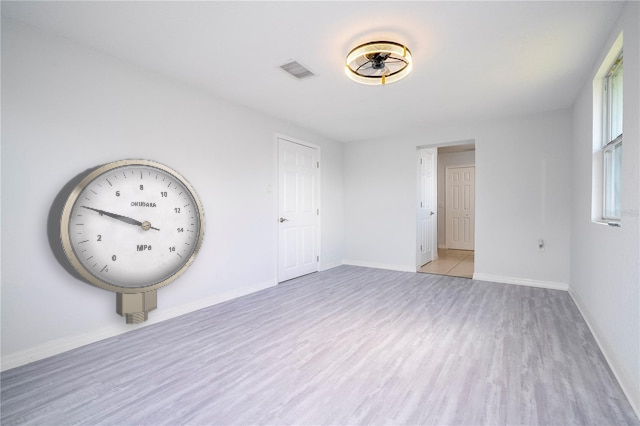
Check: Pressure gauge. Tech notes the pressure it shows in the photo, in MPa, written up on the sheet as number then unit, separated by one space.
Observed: 4 MPa
